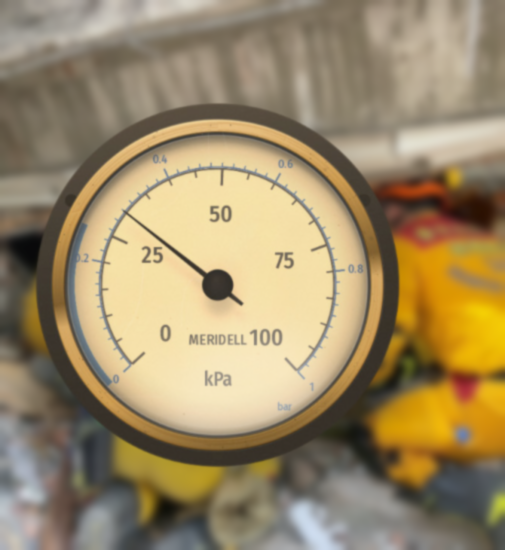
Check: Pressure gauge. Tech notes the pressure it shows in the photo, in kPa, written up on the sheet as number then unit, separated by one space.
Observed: 30 kPa
